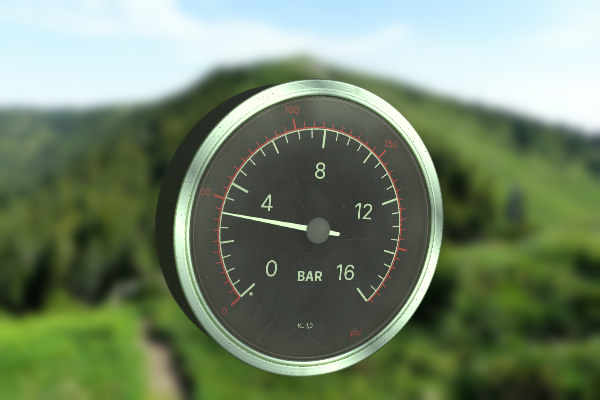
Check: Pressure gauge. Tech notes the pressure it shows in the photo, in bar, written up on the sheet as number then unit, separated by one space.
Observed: 3 bar
